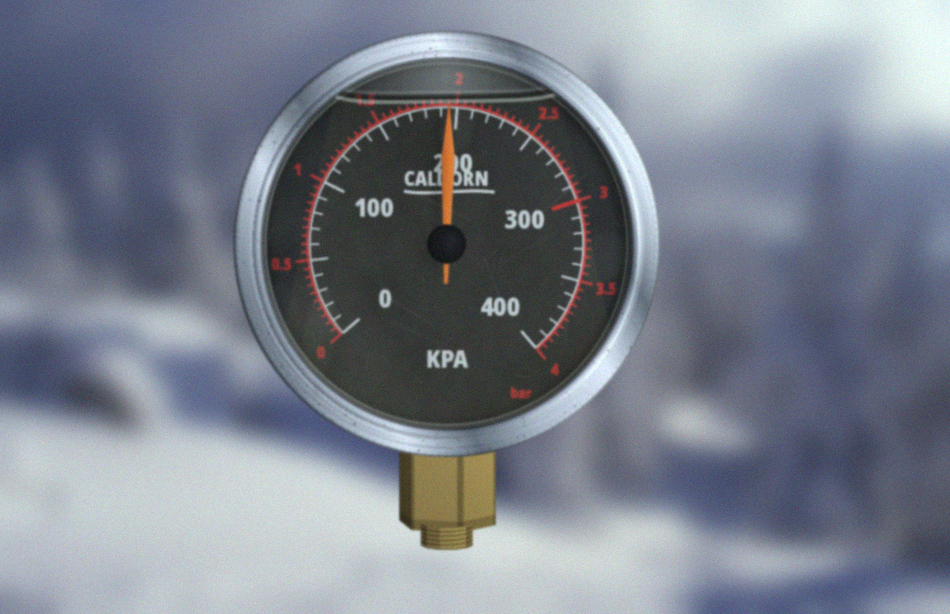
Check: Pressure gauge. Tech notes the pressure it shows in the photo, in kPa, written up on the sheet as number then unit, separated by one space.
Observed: 195 kPa
